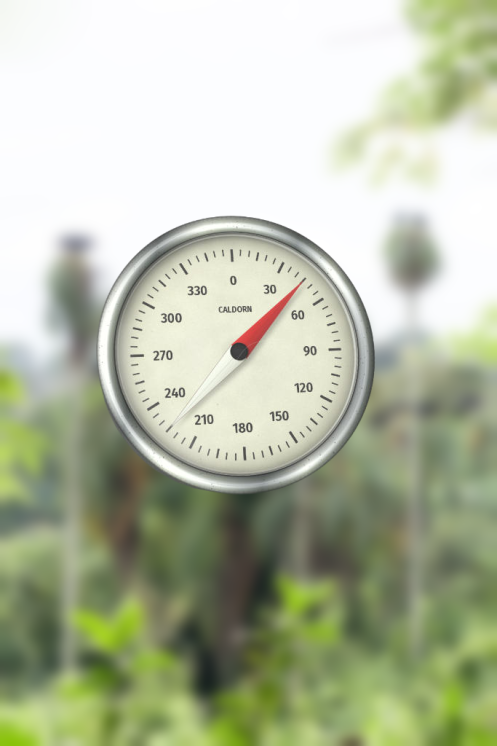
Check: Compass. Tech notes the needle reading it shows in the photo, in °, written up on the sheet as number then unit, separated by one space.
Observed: 45 °
